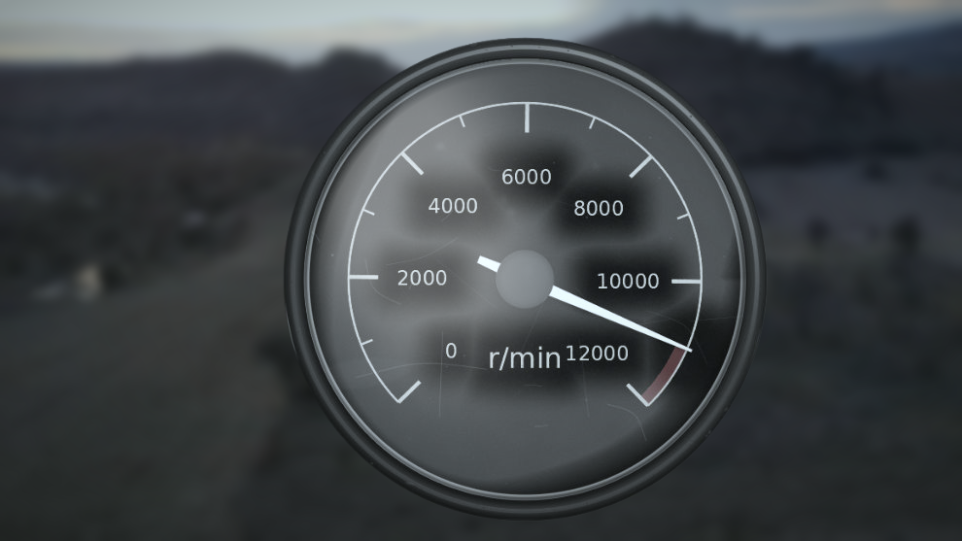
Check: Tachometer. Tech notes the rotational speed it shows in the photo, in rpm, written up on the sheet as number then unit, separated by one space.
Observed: 11000 rpm
